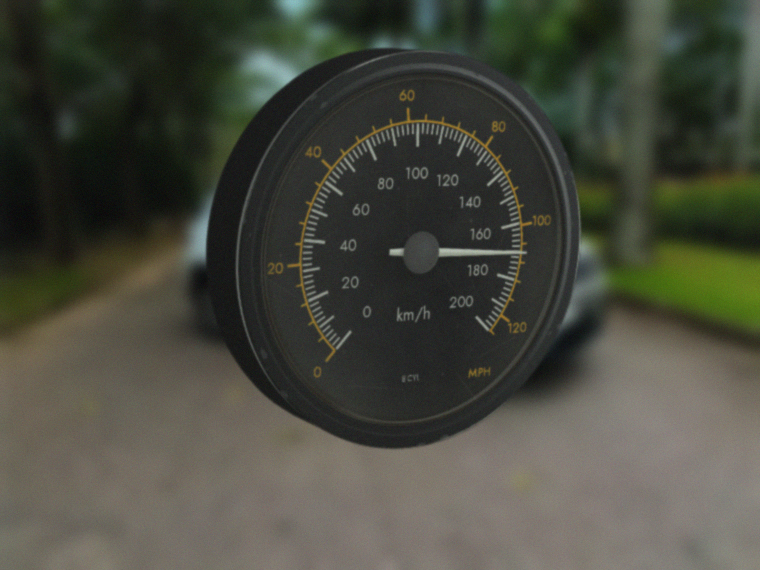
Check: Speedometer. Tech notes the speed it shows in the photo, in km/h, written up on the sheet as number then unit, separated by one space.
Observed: 170 km/h
